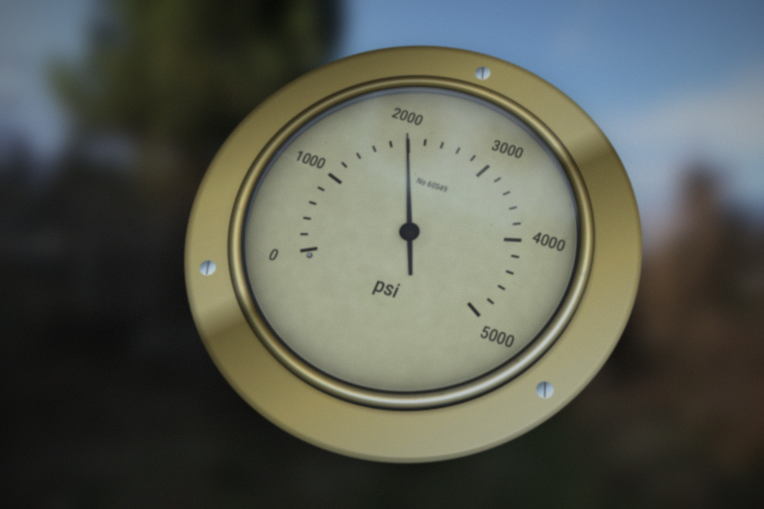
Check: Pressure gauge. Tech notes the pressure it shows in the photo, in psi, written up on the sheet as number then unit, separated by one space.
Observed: 2000 psi
